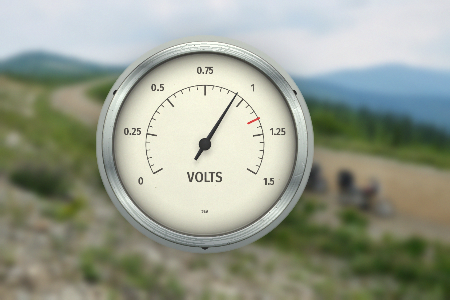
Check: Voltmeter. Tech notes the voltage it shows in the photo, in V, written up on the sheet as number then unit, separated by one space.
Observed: 0.95 V
